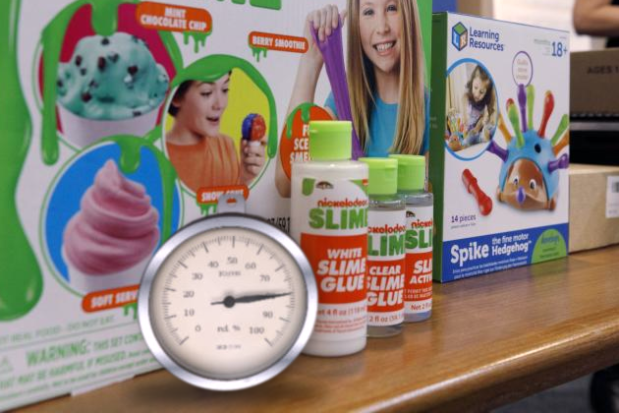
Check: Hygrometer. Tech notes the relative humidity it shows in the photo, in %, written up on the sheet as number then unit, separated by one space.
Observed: 80 %
